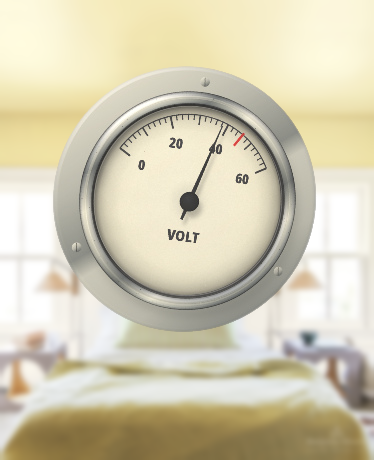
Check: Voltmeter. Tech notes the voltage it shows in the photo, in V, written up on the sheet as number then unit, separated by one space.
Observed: 38 V
